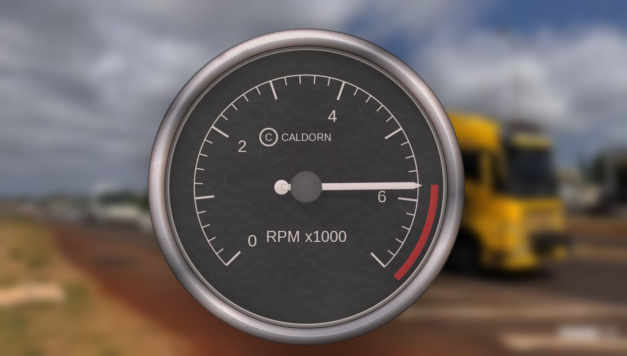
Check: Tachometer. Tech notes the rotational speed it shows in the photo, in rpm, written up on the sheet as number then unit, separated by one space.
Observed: 5800 rpm
